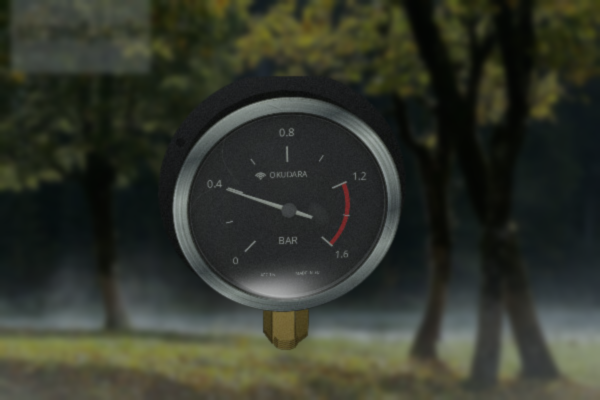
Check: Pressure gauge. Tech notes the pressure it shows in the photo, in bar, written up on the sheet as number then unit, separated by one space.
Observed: 0.4 bar
